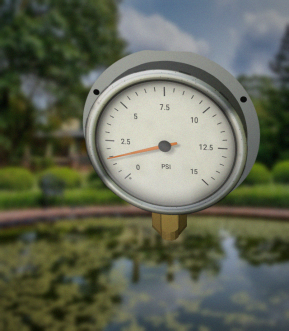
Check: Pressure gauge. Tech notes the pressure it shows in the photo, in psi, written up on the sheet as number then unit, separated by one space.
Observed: 1.5 psi
